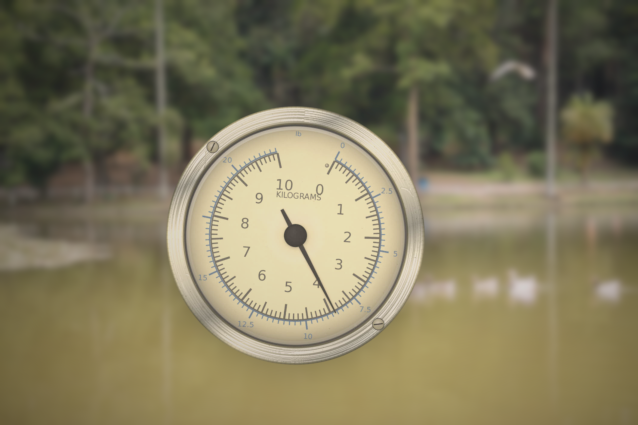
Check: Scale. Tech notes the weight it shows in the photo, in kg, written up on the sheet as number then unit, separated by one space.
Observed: 3.9 kg
